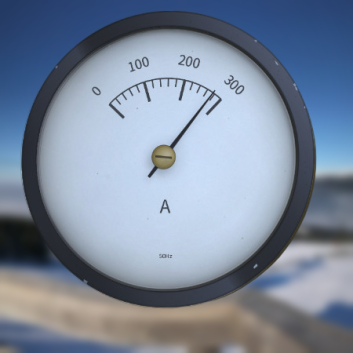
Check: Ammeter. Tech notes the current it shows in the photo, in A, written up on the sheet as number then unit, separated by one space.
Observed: 280 A
